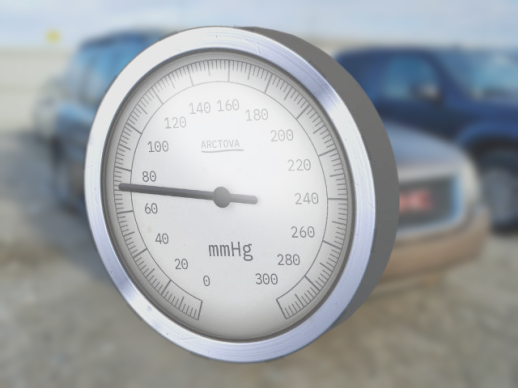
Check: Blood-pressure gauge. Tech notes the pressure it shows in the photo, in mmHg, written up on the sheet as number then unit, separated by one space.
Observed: 72 mmHg
